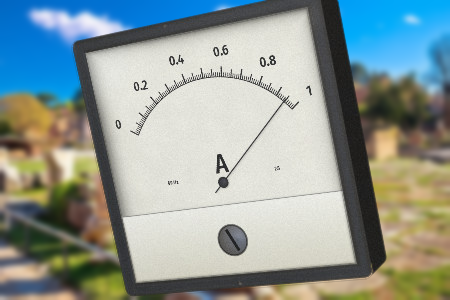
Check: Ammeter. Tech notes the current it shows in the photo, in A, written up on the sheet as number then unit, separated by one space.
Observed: 0.95 A
